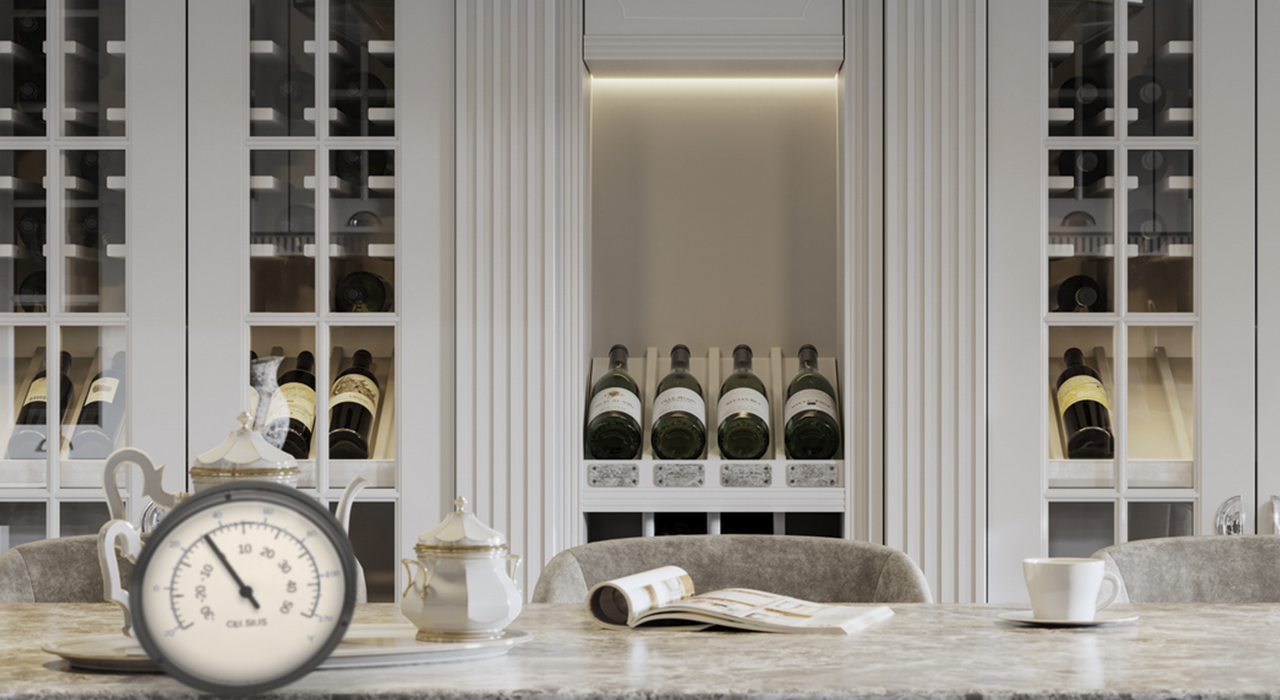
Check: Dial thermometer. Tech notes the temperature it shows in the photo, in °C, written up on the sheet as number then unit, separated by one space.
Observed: 0 °C
